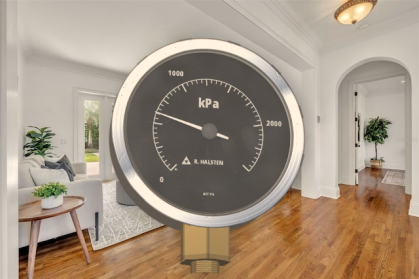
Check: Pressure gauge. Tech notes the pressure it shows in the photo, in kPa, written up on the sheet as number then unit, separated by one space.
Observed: 600 kPa
